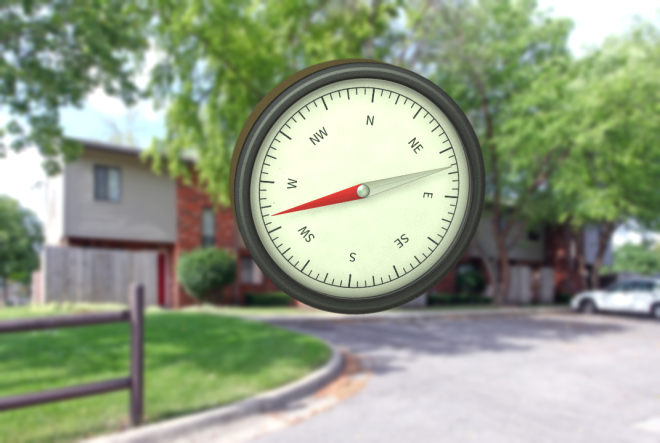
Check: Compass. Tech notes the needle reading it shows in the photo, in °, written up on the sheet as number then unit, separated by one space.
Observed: 250 °
